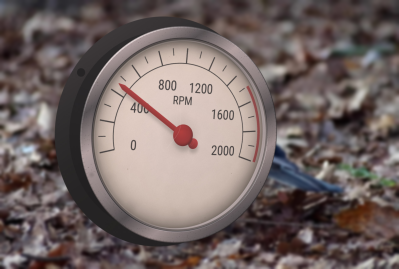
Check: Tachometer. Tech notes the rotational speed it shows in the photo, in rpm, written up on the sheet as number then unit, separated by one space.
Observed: 450 rpm
